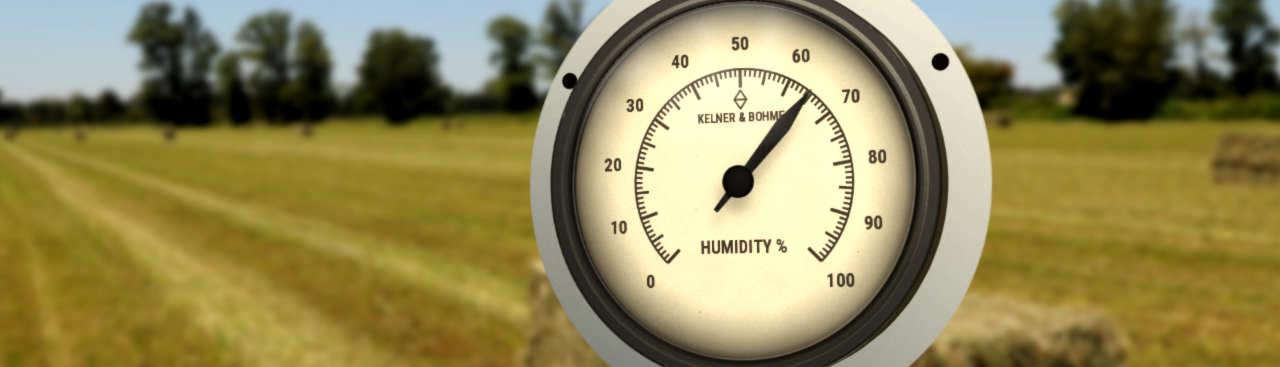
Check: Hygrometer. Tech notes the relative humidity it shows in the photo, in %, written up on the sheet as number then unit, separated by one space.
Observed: 65 %
